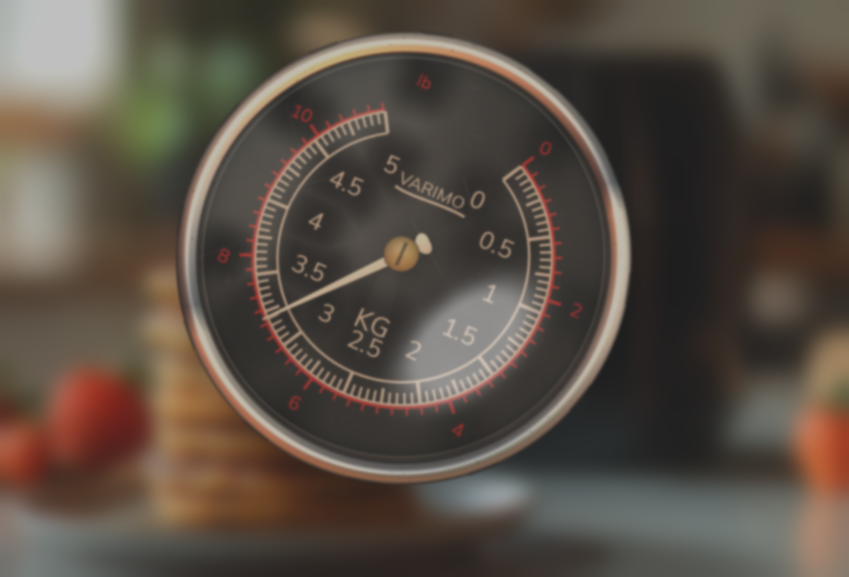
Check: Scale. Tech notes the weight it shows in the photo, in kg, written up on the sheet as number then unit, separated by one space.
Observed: 3.2 kg
